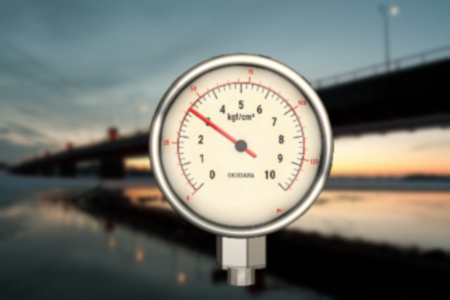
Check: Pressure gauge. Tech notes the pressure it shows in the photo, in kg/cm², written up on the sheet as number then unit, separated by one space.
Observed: 3 kg/cm²
